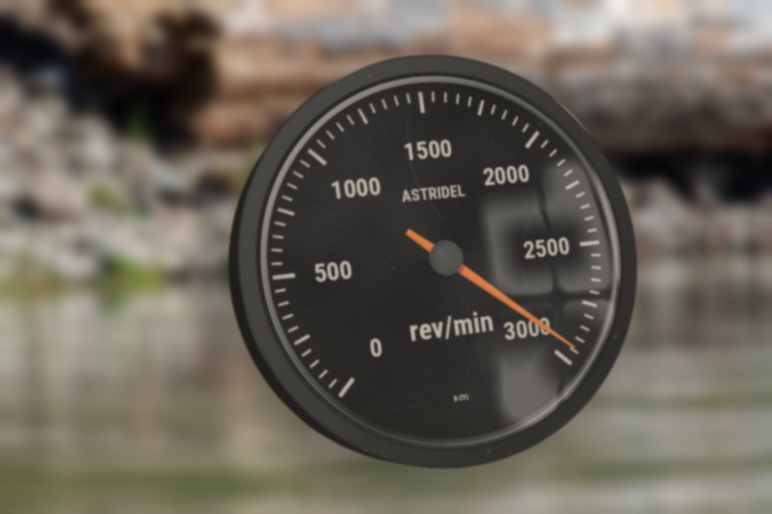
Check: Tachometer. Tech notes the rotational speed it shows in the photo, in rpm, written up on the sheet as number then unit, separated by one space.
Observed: 2950 rpm
